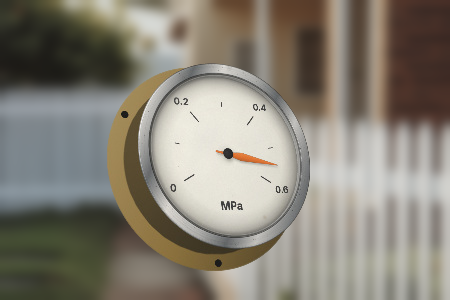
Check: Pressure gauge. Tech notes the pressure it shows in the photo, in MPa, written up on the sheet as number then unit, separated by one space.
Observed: 0.55 MPa
